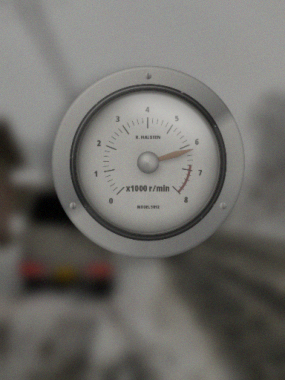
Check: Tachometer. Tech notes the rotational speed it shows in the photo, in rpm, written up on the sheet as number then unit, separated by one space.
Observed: 6200 rpm
